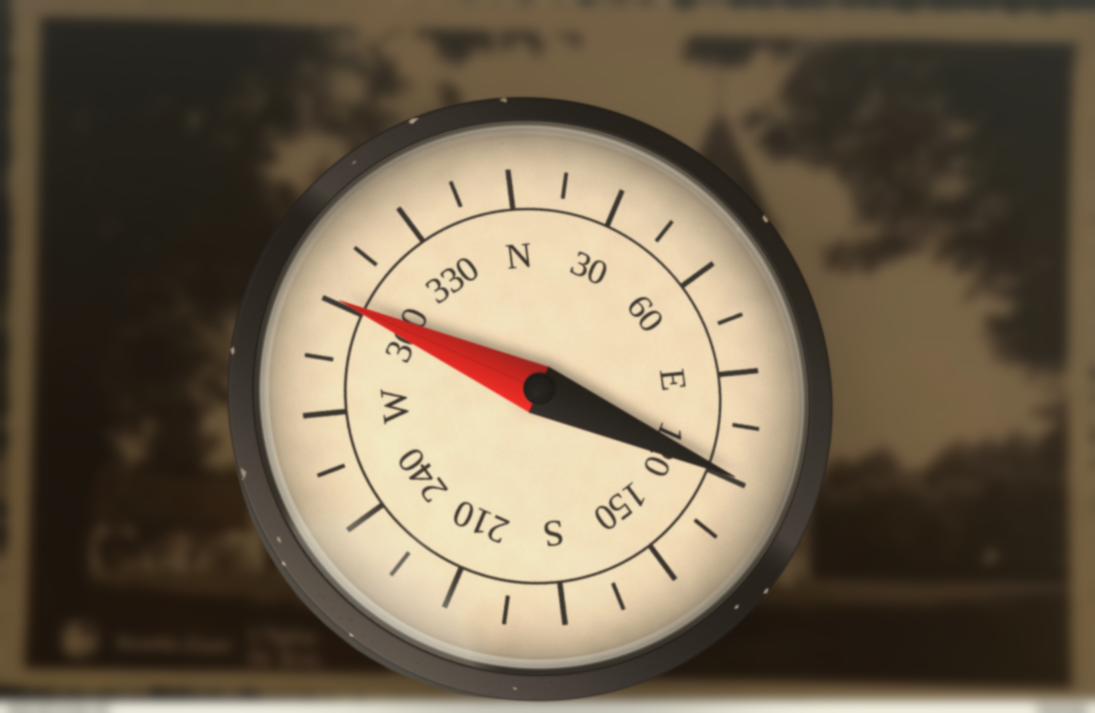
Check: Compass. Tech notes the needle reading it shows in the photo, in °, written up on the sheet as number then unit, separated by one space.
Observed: 300 °
